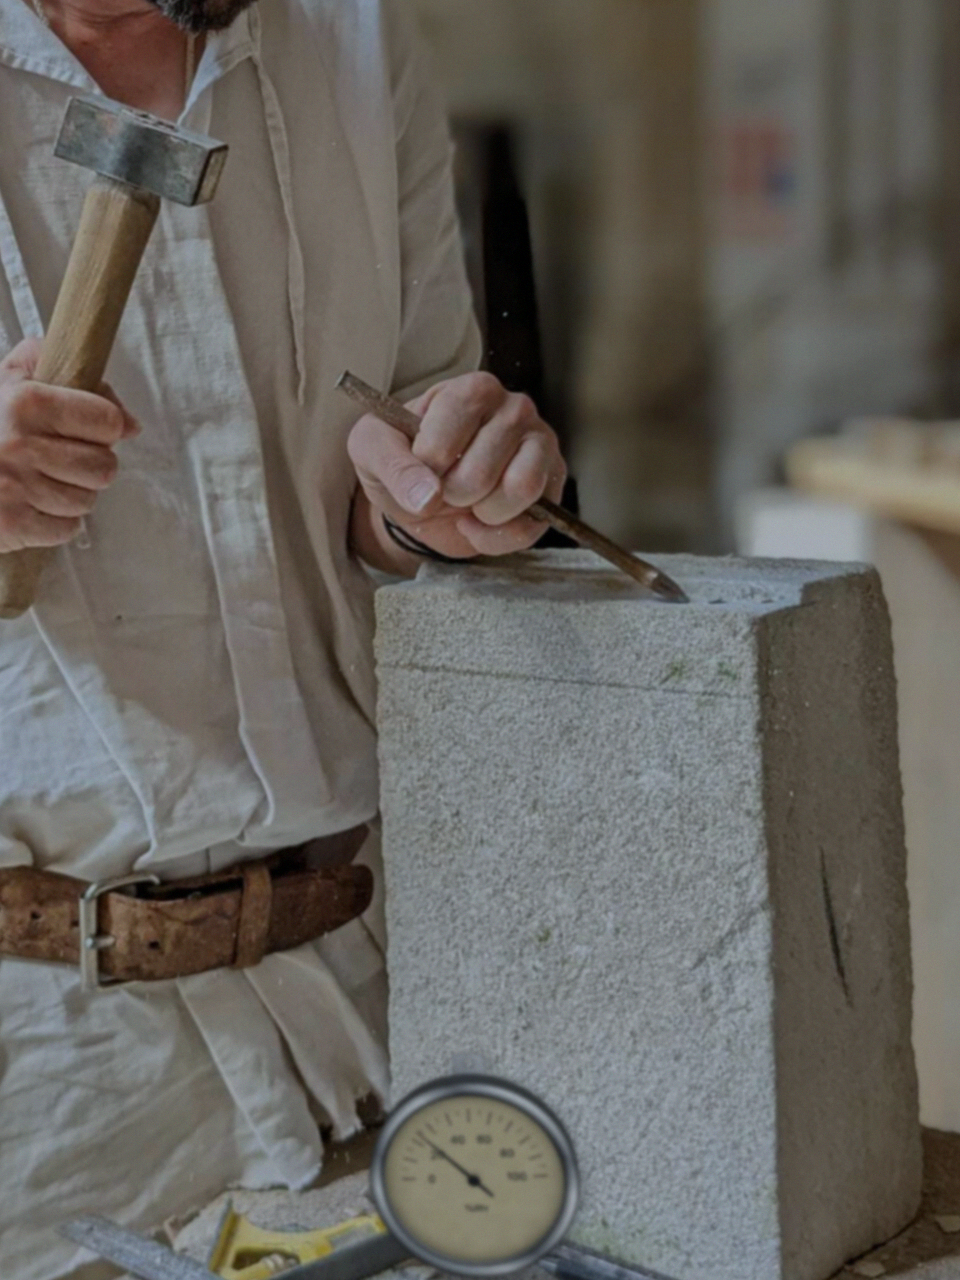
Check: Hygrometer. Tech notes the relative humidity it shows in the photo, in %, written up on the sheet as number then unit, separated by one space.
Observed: 25 %
